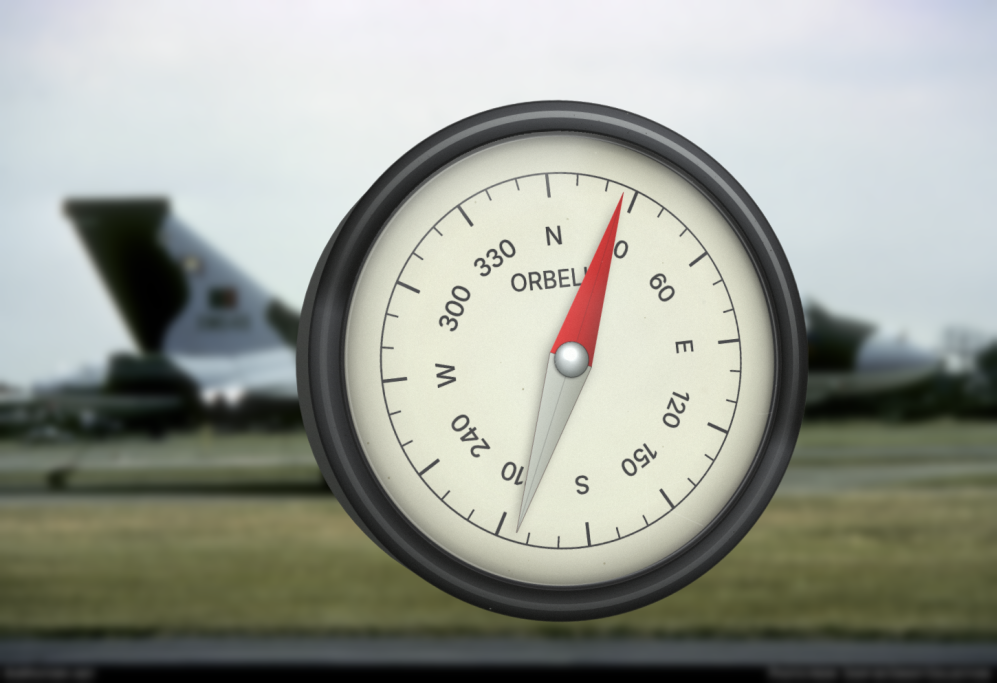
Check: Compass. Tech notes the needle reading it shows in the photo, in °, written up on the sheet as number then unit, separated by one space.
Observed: 25 °
